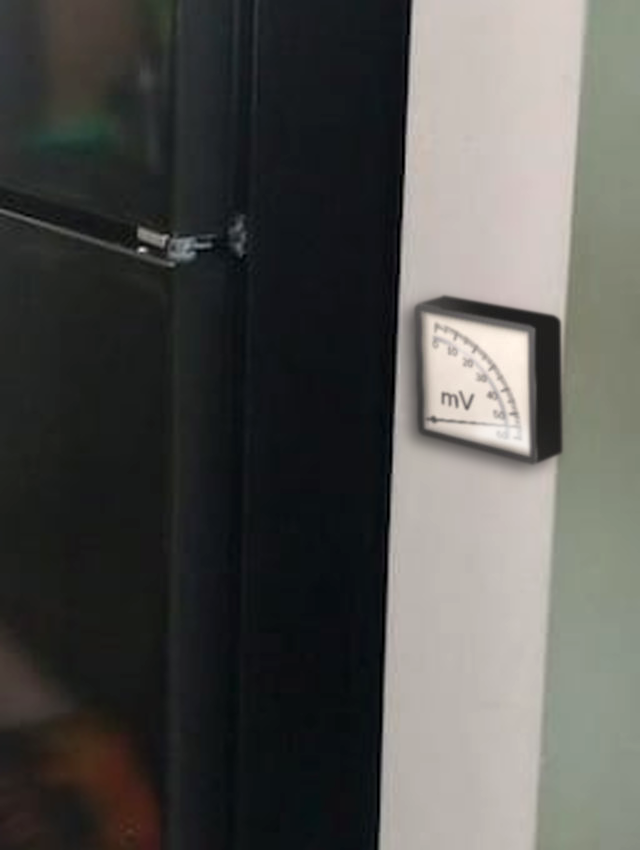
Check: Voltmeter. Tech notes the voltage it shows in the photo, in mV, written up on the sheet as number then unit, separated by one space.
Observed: 55 mV
